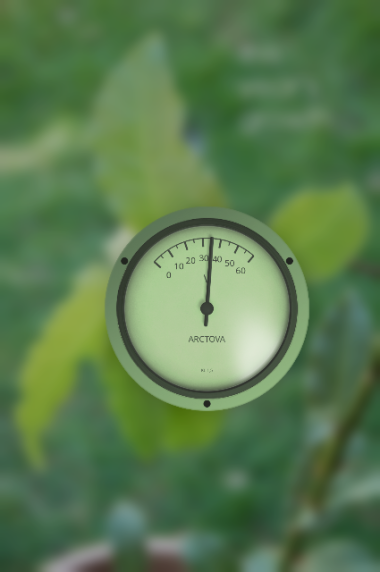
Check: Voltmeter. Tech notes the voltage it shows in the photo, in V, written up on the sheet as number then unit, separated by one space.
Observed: 35 V
